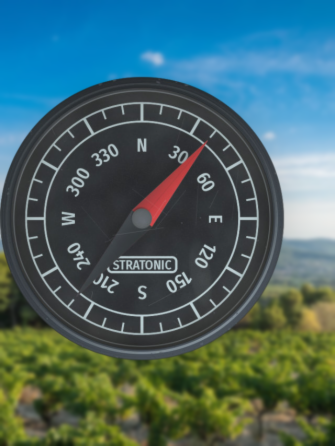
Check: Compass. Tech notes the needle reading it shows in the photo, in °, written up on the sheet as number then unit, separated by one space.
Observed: 40 °
